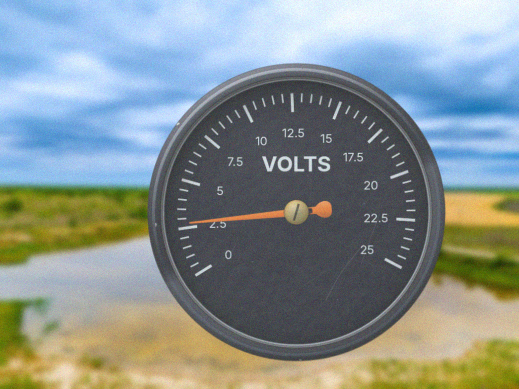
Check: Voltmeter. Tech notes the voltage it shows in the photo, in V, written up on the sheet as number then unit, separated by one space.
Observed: 2.75 V
